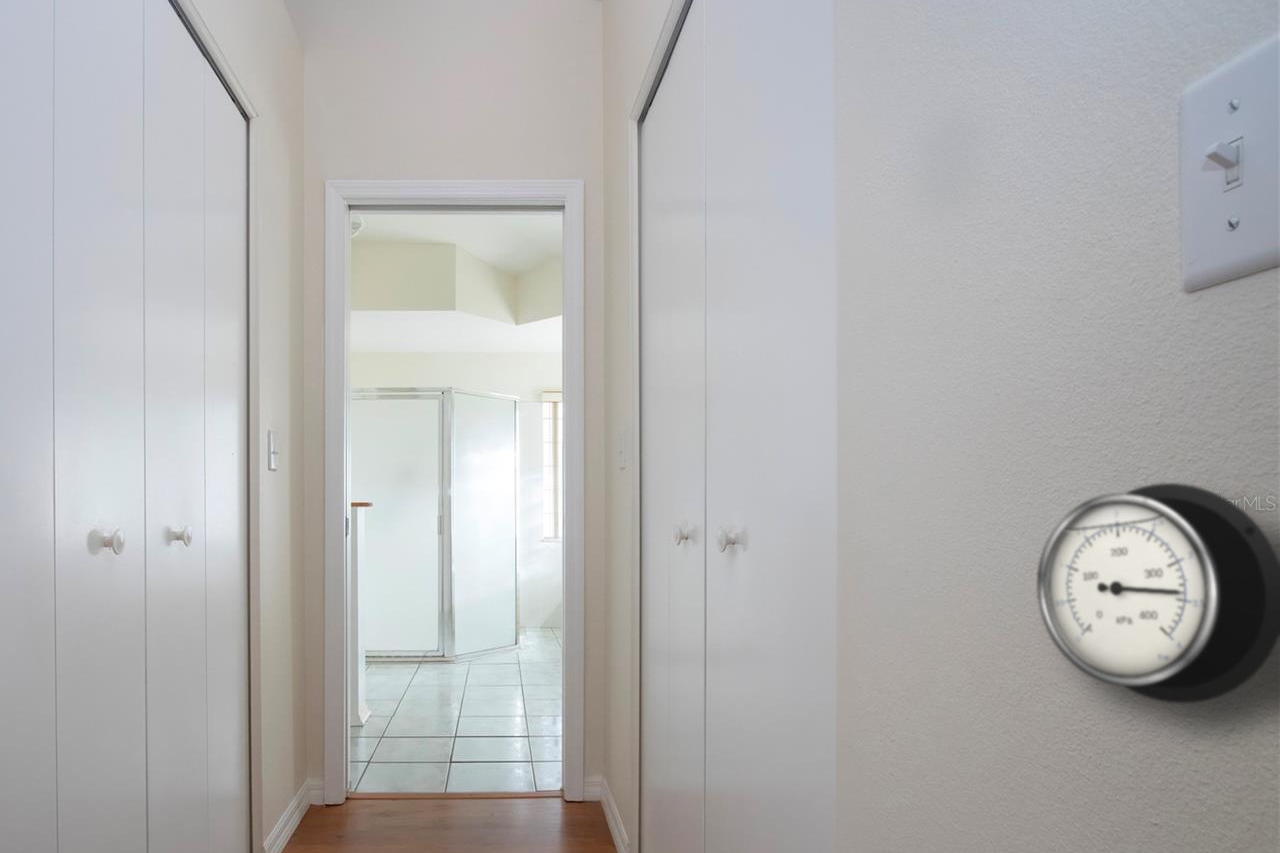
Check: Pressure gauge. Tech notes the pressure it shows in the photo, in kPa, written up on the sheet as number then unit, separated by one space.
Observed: 340 kPa
